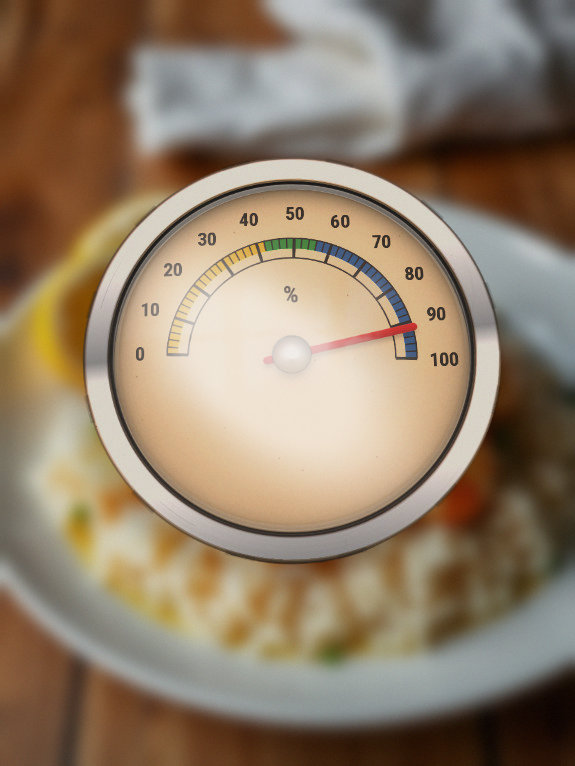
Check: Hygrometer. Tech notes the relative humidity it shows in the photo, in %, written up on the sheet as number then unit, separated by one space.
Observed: 92 %
